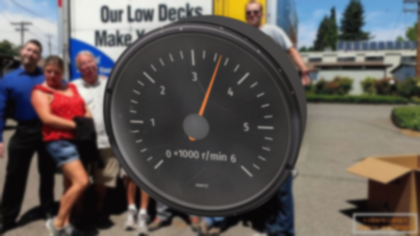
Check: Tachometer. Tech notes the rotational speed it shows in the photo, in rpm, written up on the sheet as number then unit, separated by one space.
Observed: 3500 rpm
